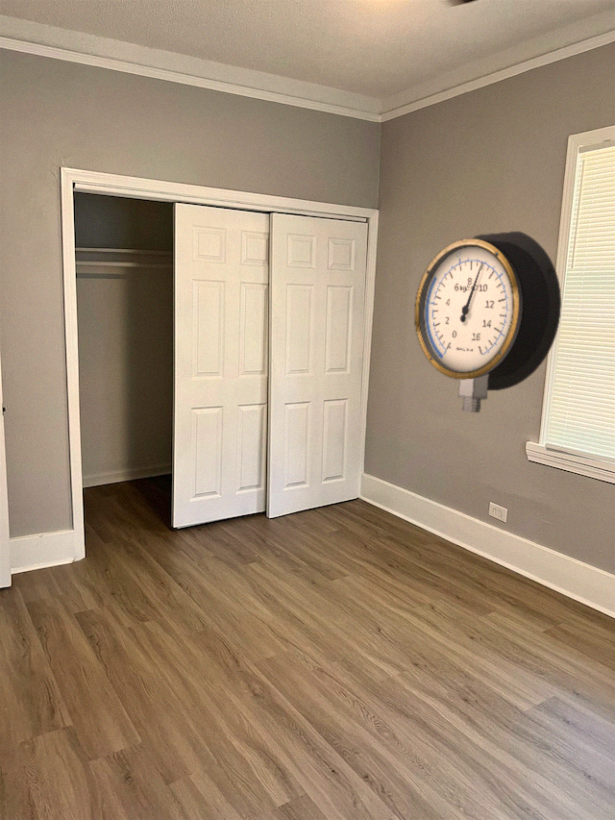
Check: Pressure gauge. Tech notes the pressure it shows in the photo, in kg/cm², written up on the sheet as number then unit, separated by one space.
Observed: 9 kg/cm²
